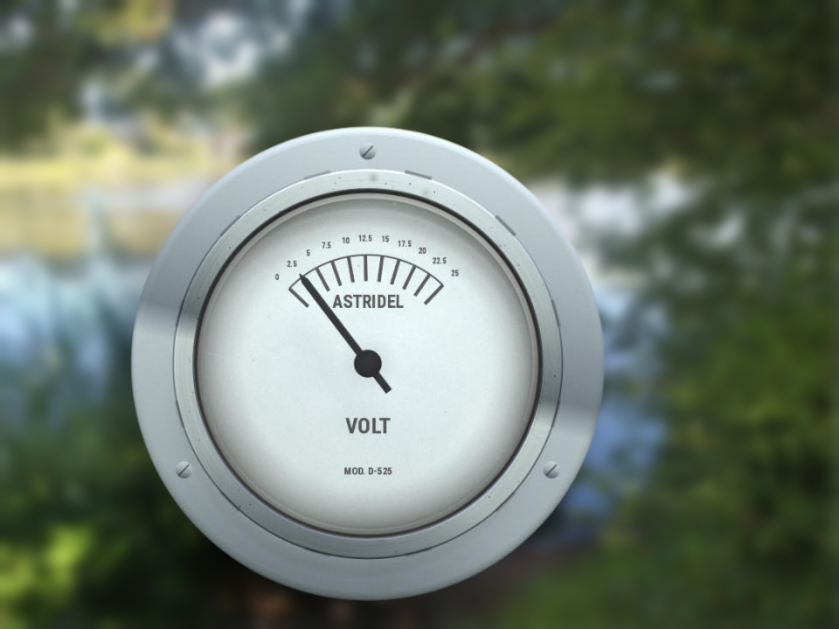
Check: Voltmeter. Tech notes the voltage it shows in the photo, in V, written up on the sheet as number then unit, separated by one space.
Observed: 2.5 V
